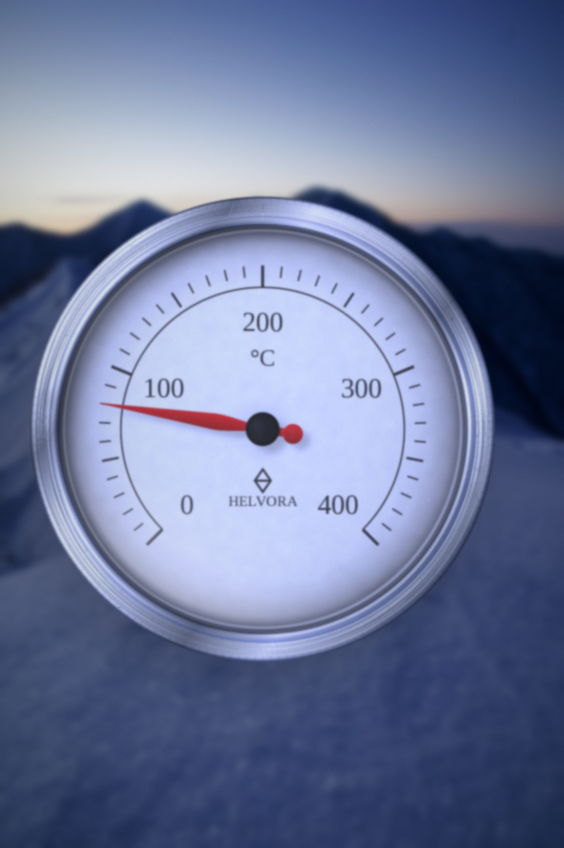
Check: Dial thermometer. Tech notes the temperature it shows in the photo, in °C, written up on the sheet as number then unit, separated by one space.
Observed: 80 °C
